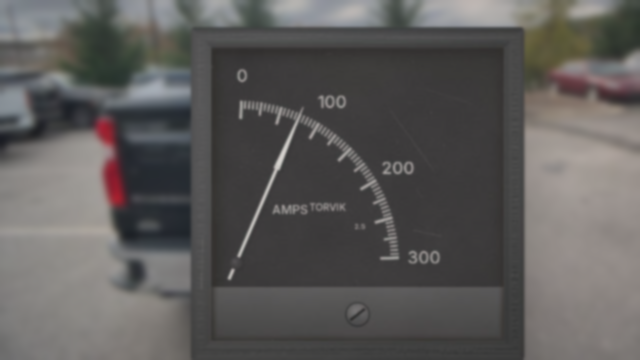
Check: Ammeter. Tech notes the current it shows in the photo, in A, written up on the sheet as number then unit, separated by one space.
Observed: 75 A
